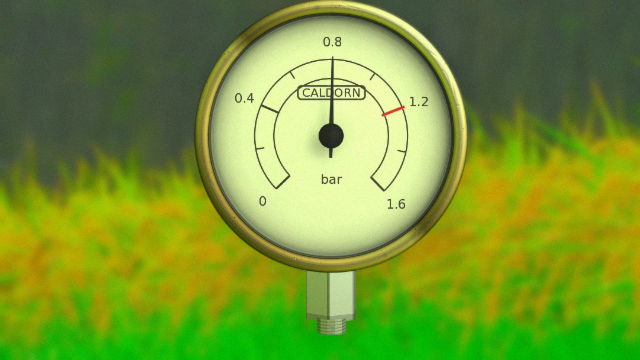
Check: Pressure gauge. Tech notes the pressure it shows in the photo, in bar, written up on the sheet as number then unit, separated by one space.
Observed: 0.8 bar
